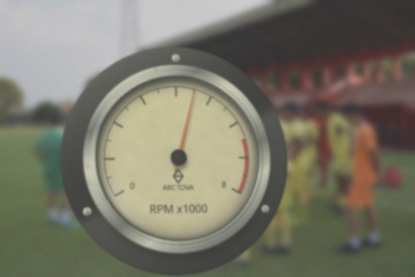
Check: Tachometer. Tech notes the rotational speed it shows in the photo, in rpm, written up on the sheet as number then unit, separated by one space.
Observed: 4500 rpm
